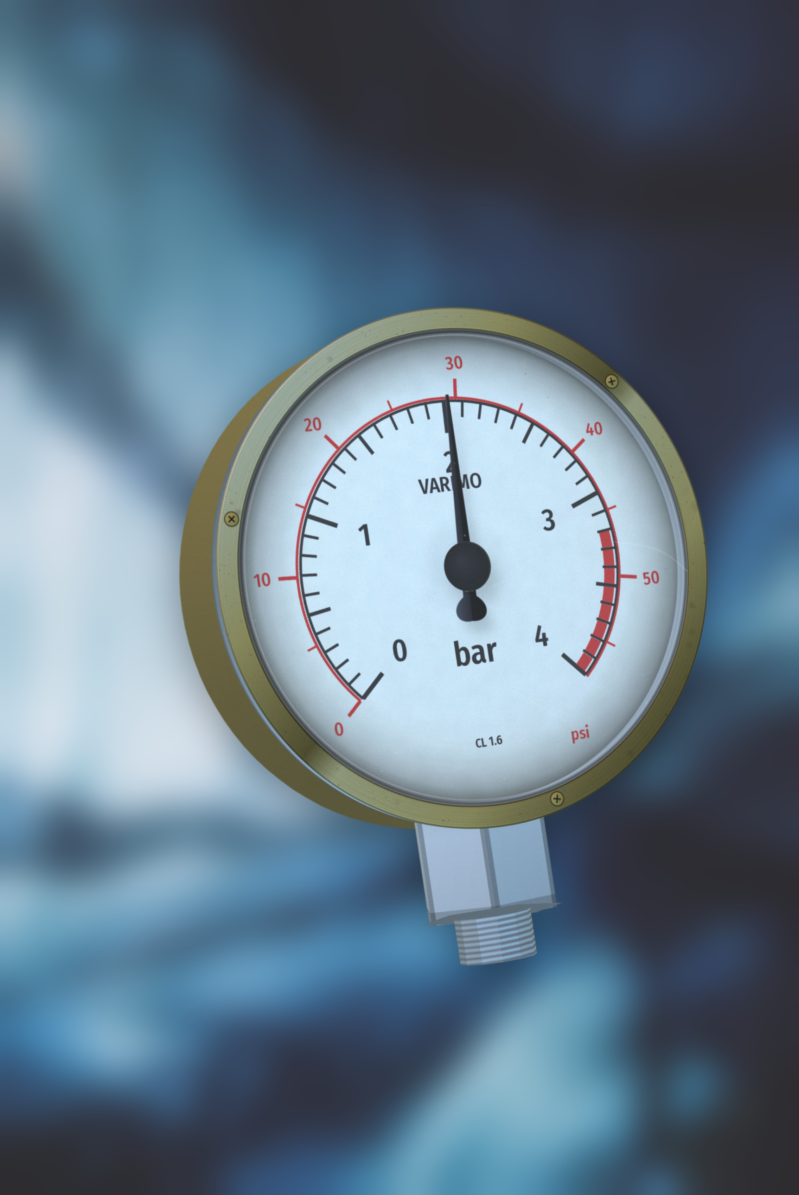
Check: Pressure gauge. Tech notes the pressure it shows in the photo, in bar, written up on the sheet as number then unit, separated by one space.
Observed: 2 bar
